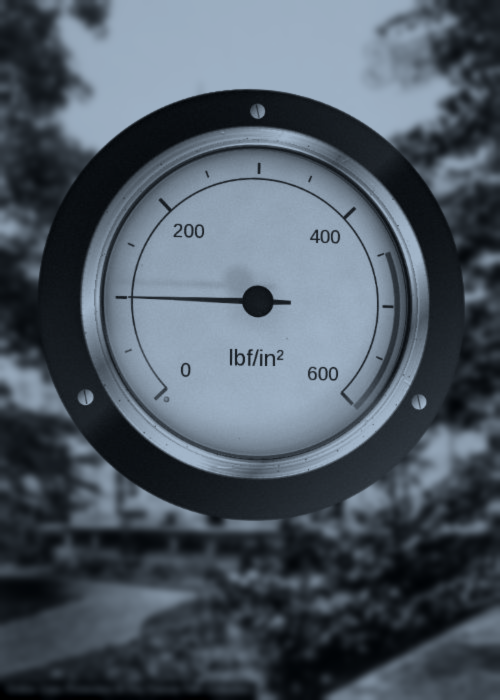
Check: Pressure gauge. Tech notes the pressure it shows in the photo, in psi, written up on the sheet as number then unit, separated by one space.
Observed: 100 psi
